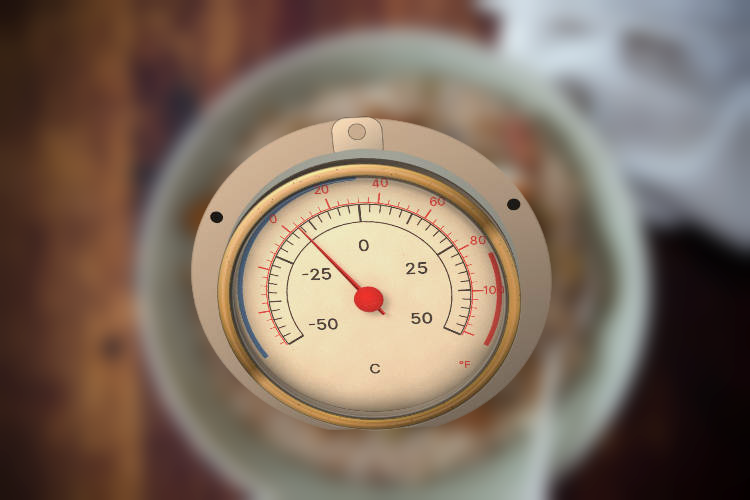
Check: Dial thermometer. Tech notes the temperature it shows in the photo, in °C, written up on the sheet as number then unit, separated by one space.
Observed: -15 °C
